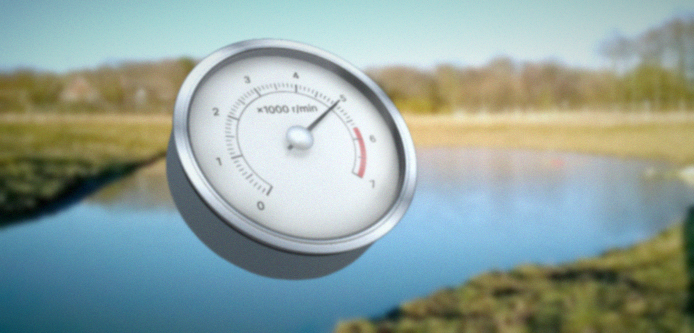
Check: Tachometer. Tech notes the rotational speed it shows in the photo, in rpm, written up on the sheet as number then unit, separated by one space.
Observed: 5000 rpm
